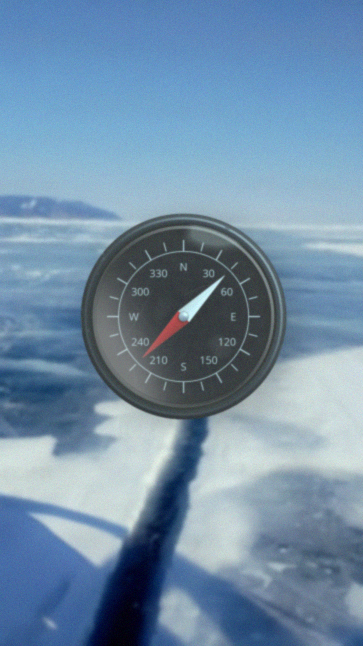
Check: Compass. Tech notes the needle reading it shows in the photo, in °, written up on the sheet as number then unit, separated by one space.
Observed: 225 °
